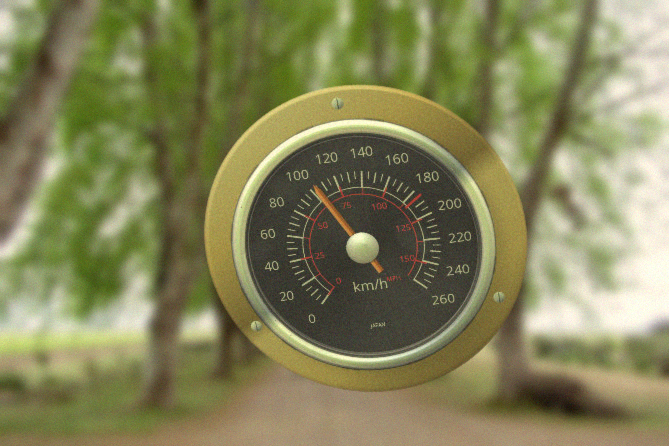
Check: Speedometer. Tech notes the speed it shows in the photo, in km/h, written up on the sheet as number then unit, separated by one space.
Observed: 105 km/h
